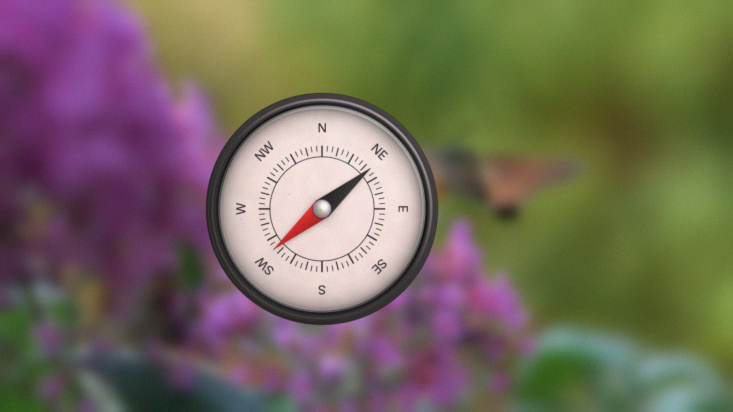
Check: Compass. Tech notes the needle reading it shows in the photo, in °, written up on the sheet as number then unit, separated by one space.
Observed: 230 °
